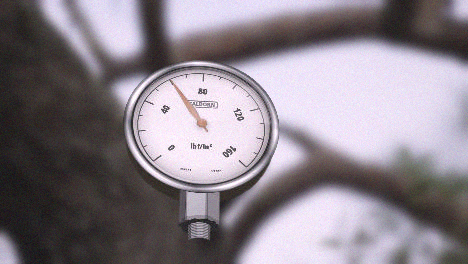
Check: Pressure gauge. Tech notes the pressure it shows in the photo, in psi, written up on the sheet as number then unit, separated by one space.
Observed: 60 psi
